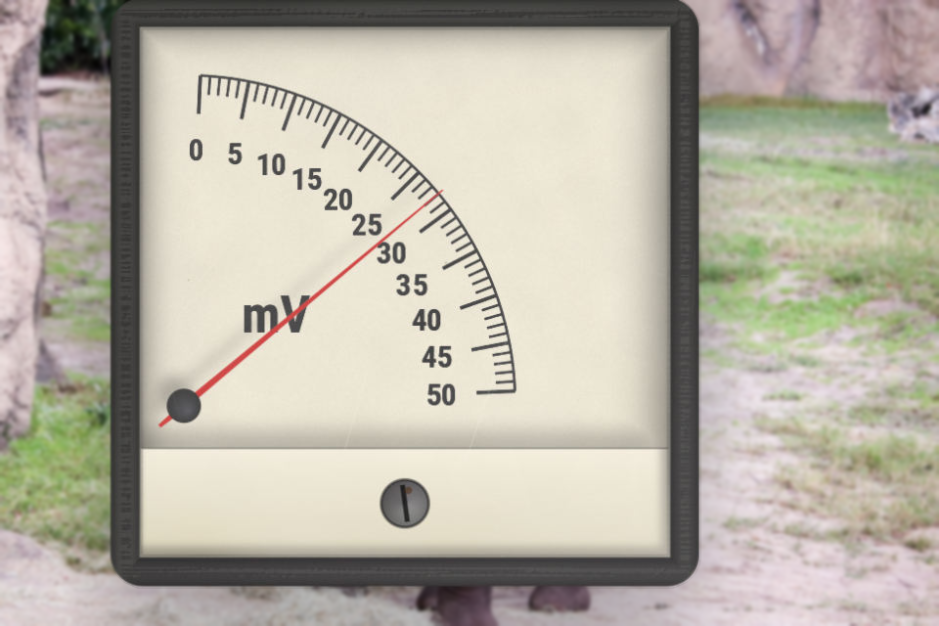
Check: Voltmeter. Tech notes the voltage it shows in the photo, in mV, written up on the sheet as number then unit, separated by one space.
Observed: 28 mV
